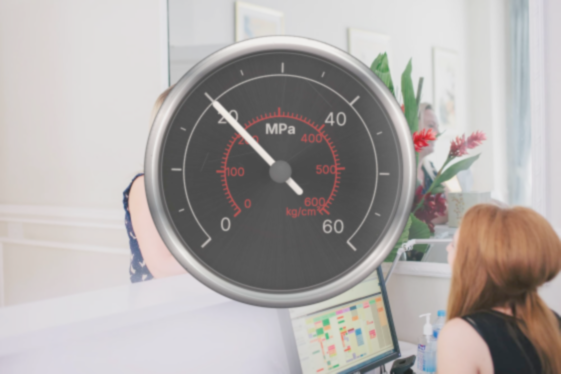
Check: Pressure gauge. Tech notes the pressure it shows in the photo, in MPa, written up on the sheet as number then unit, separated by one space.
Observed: 20 MPa
